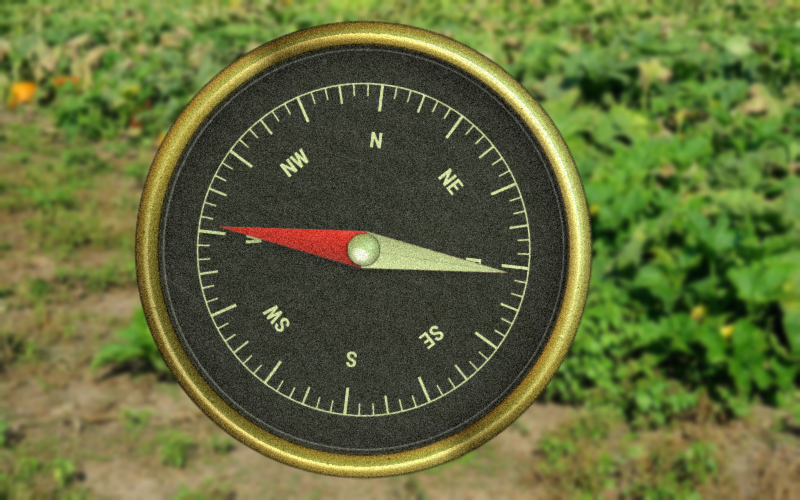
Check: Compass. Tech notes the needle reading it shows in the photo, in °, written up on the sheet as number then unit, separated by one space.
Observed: 272.5 °
